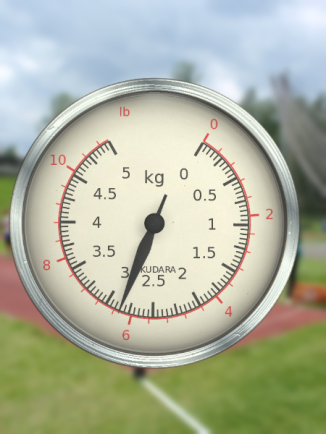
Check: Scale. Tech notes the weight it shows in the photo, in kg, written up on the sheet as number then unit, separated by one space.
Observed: 2.85 kg
